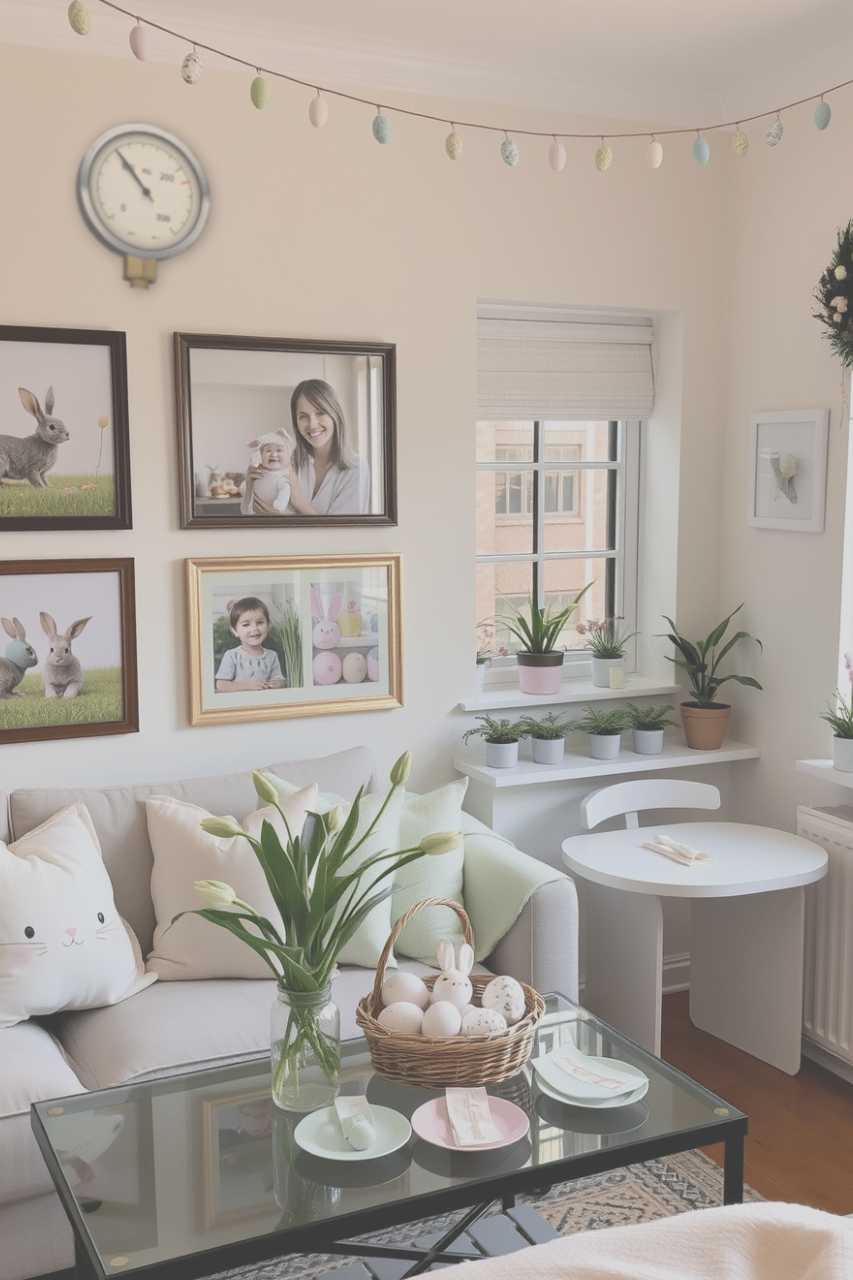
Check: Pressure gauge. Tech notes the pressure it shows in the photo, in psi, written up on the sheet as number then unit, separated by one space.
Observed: 100 psi
